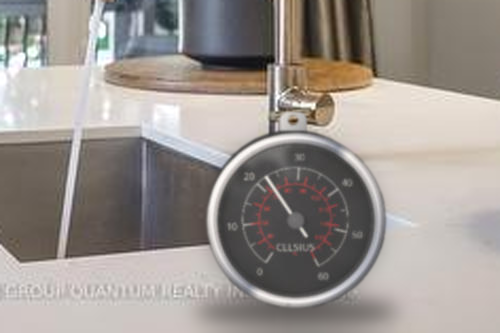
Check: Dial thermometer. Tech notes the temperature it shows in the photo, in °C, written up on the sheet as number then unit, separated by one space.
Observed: 22.5 °C
